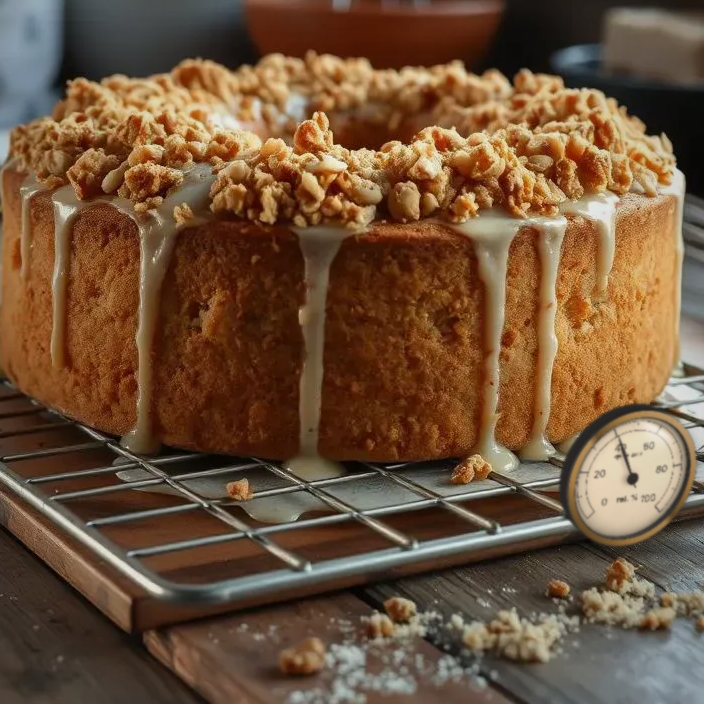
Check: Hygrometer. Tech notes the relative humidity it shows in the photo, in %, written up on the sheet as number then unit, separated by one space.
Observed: 40 %
